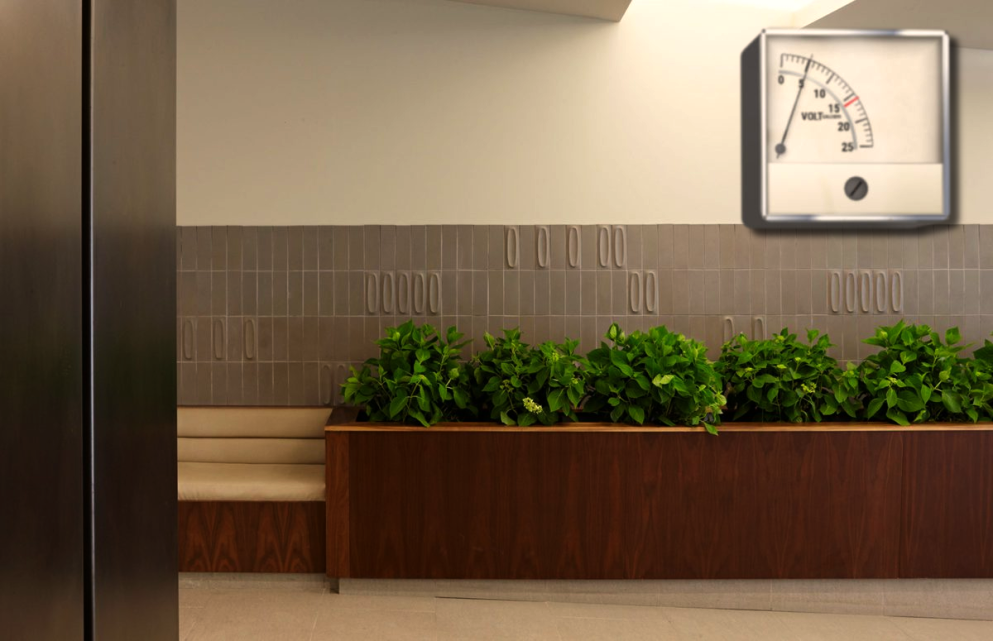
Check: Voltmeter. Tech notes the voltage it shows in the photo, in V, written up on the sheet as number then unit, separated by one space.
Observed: 5 V
